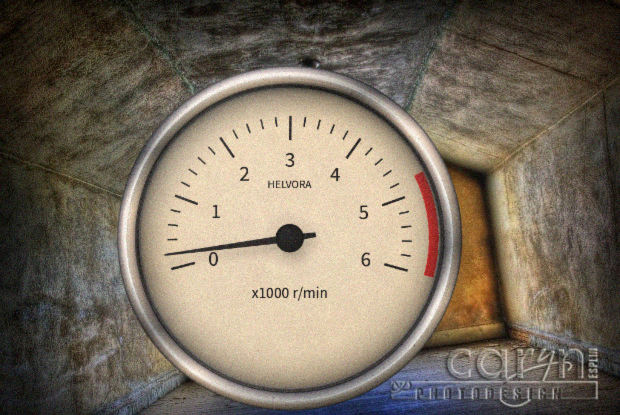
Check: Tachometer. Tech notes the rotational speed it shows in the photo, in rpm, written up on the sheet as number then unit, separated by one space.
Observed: 200 rpm
